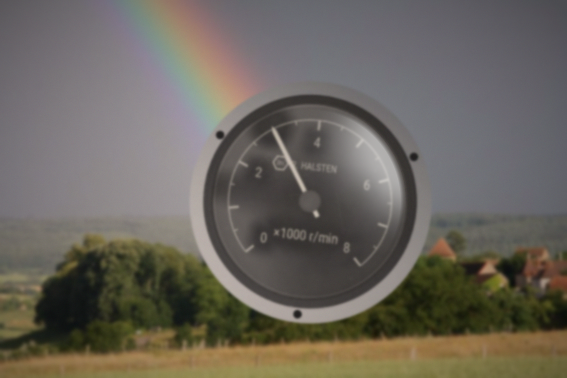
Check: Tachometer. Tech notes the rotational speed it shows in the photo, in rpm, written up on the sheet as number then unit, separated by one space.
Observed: 3000 rpm
